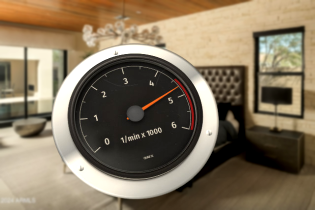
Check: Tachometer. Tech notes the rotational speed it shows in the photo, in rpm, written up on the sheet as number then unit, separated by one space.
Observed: 4750 rpm
